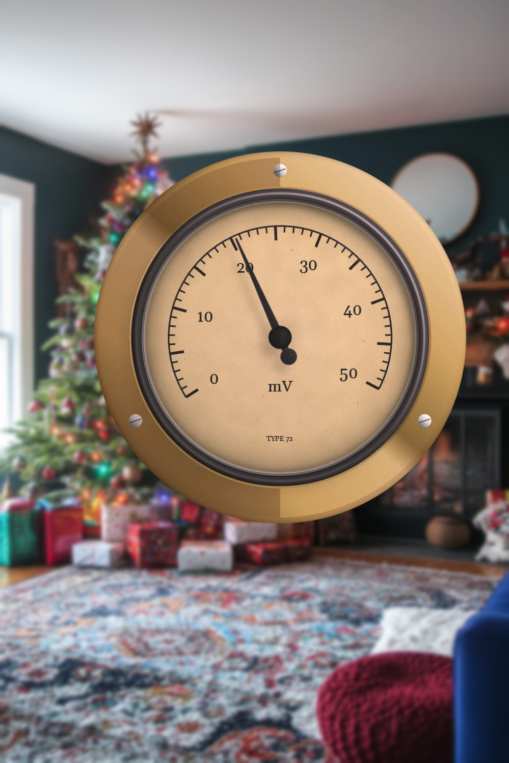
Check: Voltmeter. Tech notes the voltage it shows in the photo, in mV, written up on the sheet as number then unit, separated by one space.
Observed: 20.5 mV
